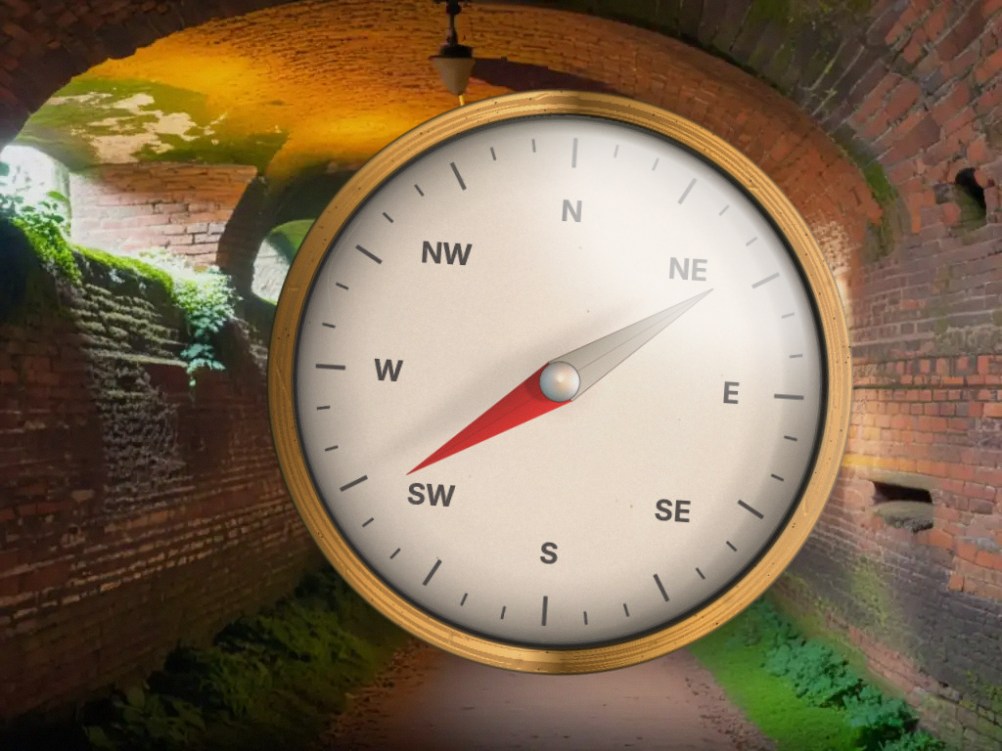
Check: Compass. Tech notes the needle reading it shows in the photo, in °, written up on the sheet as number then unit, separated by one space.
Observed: 235 °
